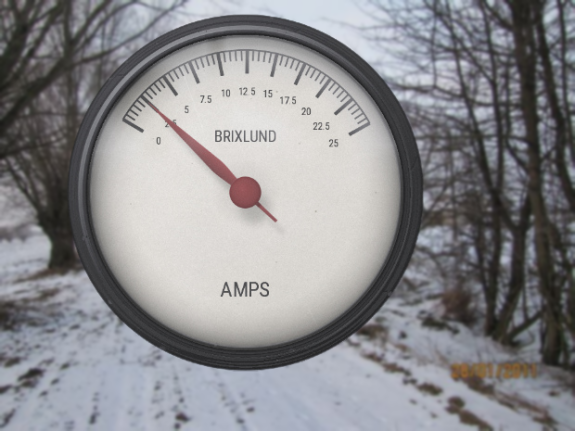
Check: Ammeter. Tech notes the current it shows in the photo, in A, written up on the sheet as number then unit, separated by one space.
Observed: 2.5 A
